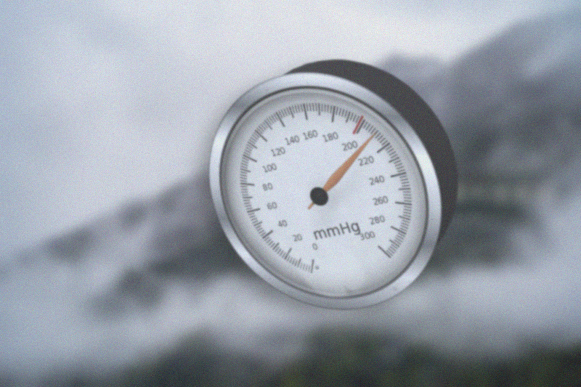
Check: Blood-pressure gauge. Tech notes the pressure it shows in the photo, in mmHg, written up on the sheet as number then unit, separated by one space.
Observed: 210 mmHg
